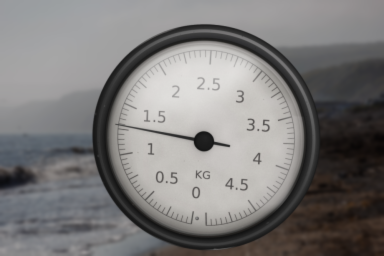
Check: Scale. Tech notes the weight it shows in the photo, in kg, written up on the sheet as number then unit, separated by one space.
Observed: 1.3 kg
